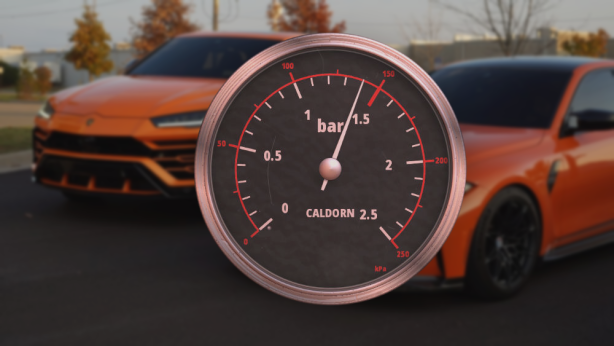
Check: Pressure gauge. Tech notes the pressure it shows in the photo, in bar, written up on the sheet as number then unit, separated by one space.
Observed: 1.4 bar
